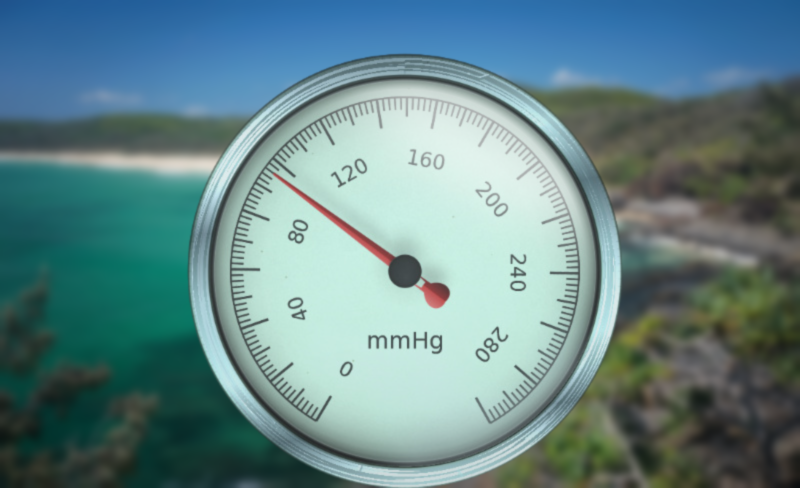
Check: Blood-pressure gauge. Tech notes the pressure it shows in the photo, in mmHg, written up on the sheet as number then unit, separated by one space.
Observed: 96 mmHg
